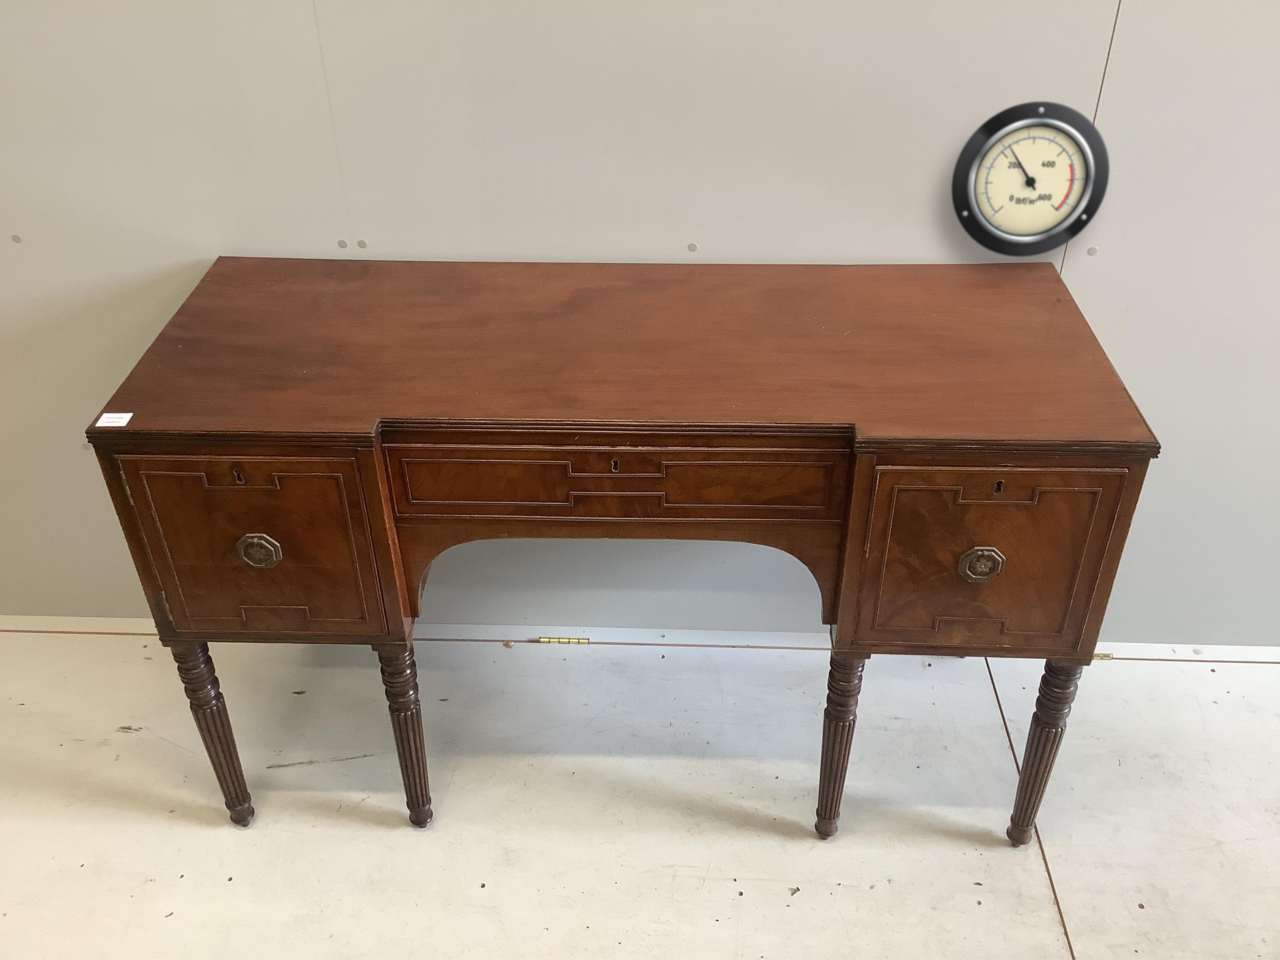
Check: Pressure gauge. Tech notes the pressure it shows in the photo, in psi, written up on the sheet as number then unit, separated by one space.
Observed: 225 psi
